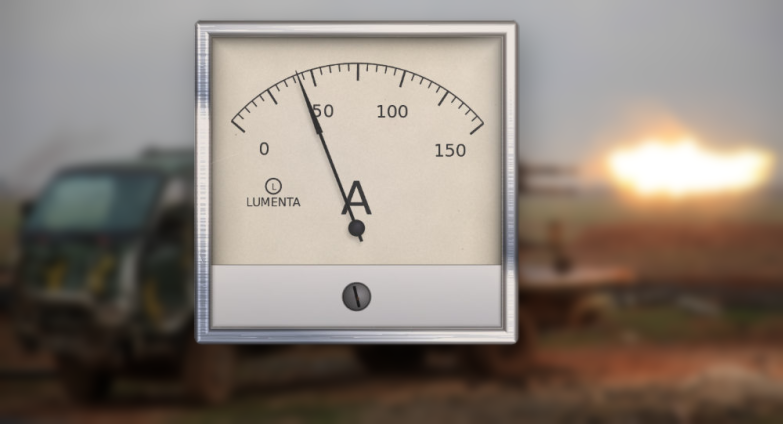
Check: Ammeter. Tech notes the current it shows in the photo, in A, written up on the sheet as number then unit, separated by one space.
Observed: 42.5 A
